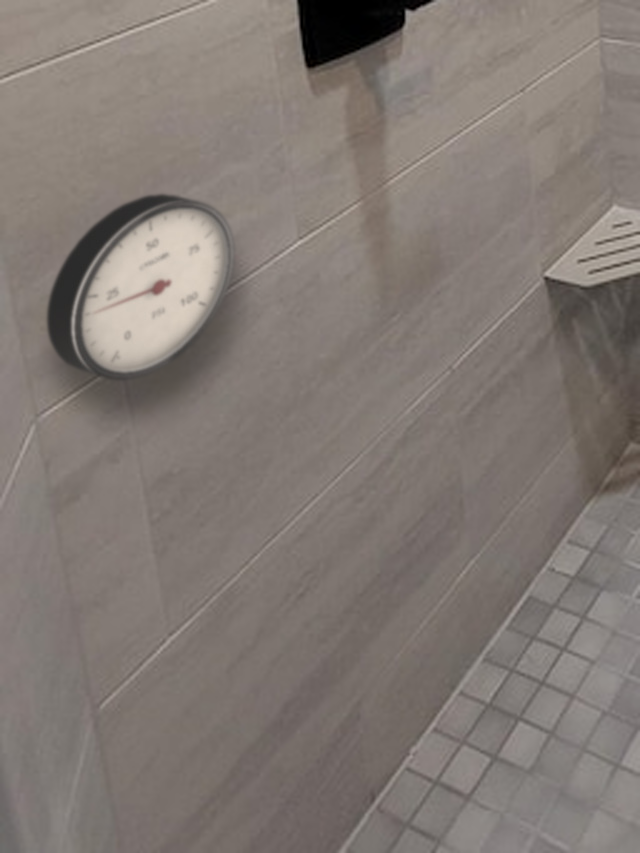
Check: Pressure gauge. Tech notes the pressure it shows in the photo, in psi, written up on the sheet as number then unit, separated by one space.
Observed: 20 psi
